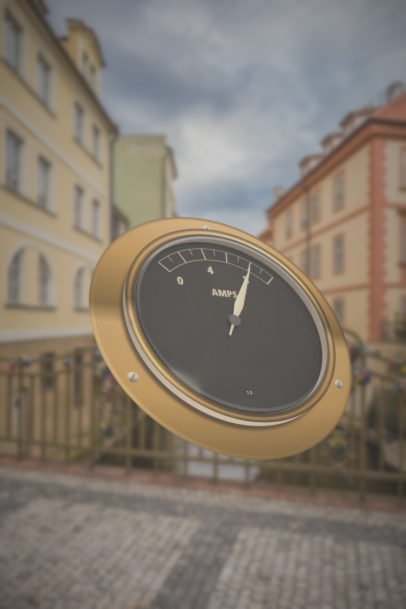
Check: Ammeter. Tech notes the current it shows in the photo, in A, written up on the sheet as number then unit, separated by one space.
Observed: 8 A
